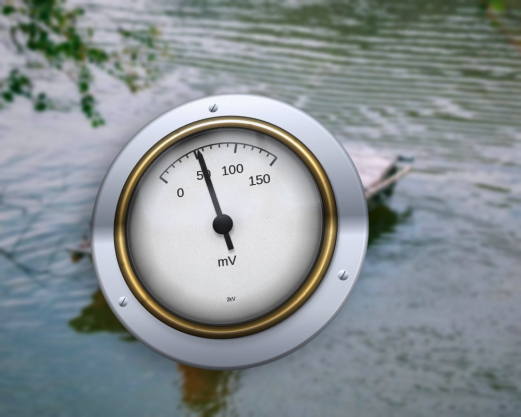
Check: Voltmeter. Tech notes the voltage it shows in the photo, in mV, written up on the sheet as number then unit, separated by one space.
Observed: 55 mV
